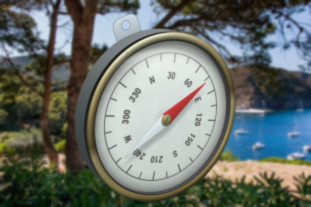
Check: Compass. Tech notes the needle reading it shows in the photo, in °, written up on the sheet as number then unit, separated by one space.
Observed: 75 °
